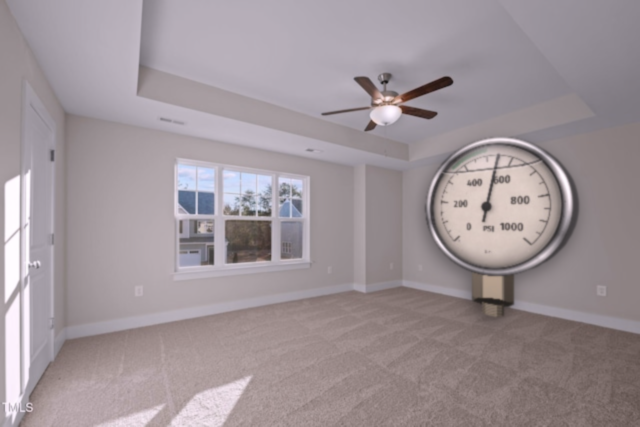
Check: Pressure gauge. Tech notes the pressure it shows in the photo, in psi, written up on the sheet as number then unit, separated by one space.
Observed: 550 psi
